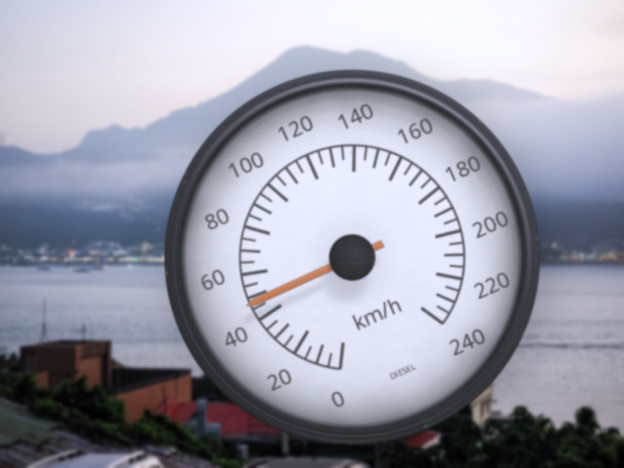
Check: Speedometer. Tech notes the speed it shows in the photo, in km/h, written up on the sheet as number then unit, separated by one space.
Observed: 47.5 km/h
